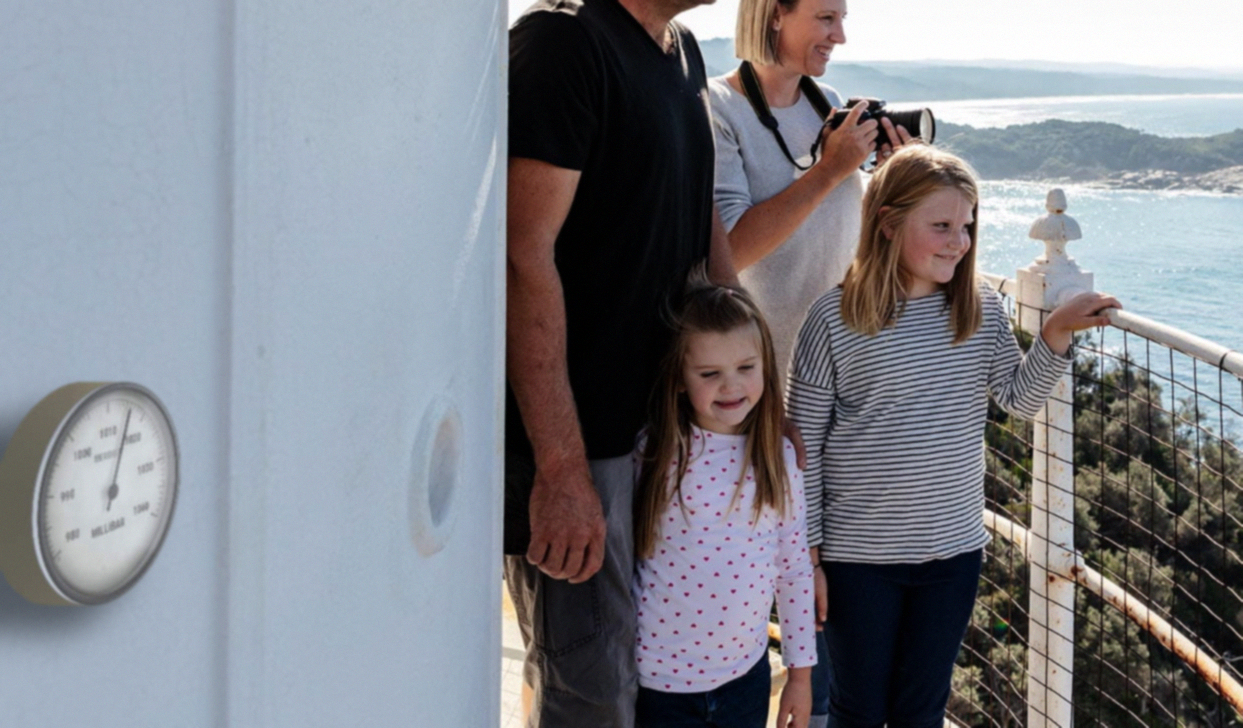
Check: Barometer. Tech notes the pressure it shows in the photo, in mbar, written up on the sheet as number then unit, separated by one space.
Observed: 1015 mbar
